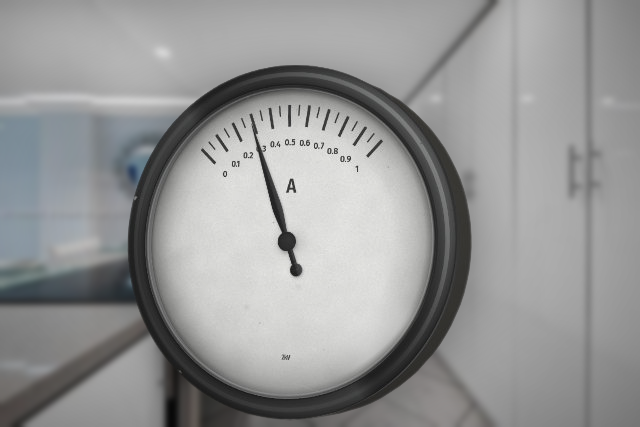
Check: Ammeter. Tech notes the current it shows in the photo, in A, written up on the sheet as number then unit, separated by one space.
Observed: 0.3 A
